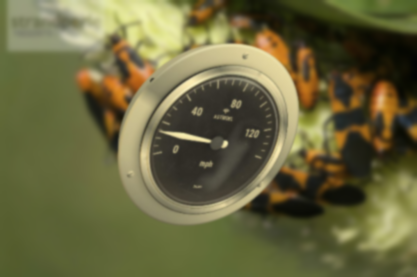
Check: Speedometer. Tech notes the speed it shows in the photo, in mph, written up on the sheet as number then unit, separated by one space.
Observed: 15 mph
